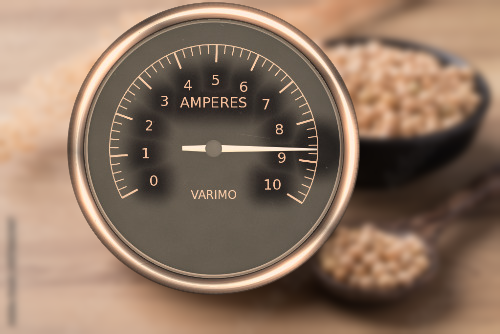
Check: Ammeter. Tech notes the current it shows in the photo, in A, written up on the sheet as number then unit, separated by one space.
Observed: 8.7 A
